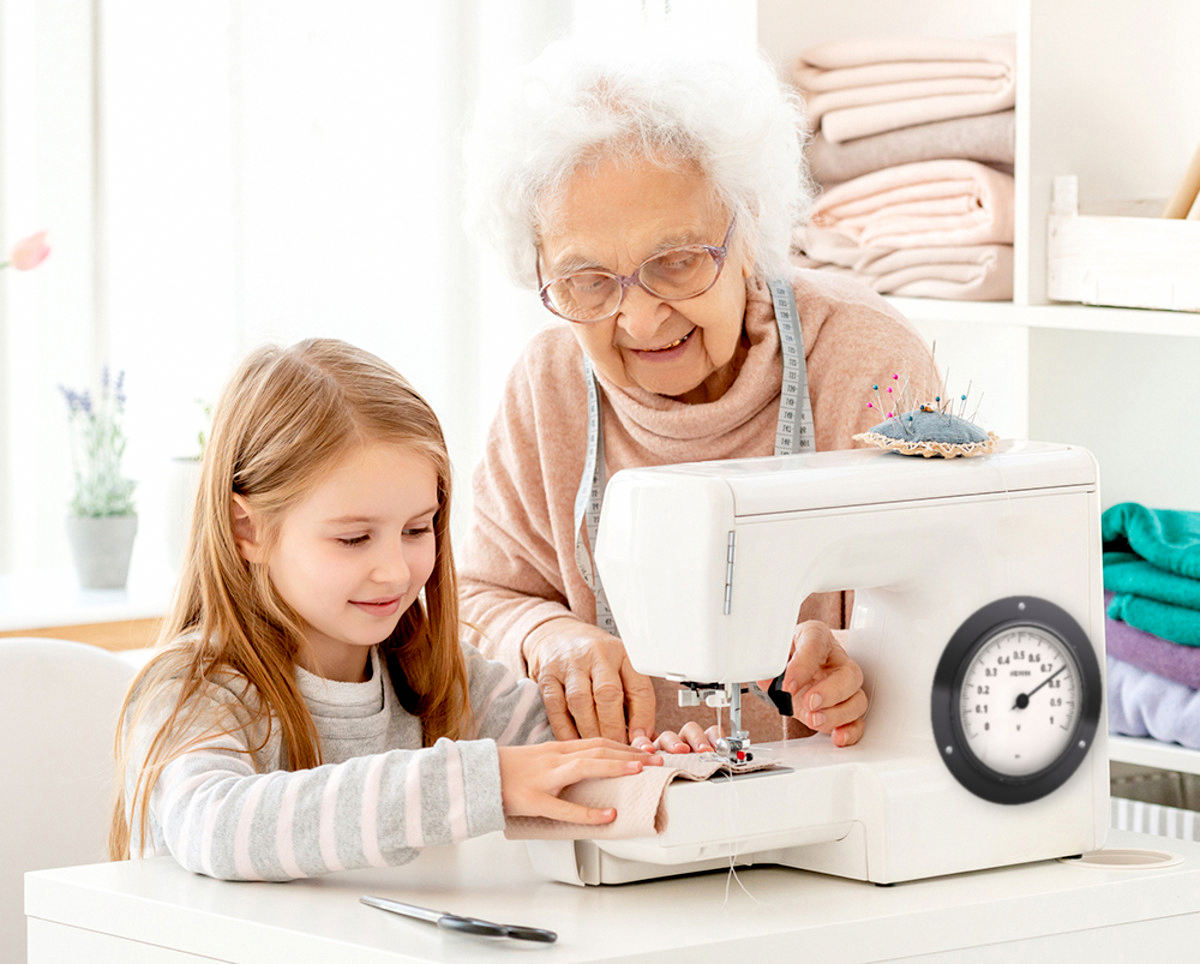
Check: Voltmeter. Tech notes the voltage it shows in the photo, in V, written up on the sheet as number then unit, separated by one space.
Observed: 0.75 V
